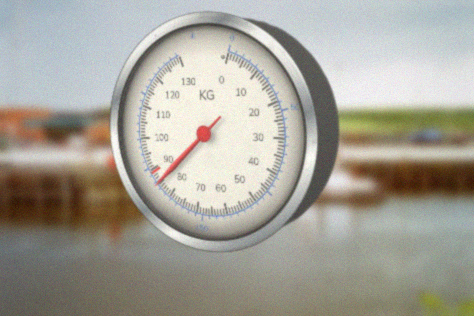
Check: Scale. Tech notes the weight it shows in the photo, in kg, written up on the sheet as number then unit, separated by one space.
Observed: 85 kg
